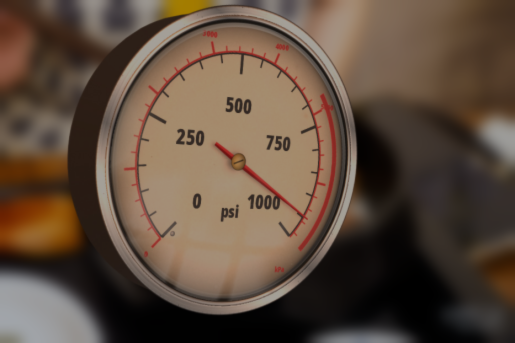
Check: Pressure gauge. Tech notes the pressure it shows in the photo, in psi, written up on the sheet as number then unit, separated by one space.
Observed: 950 psi
